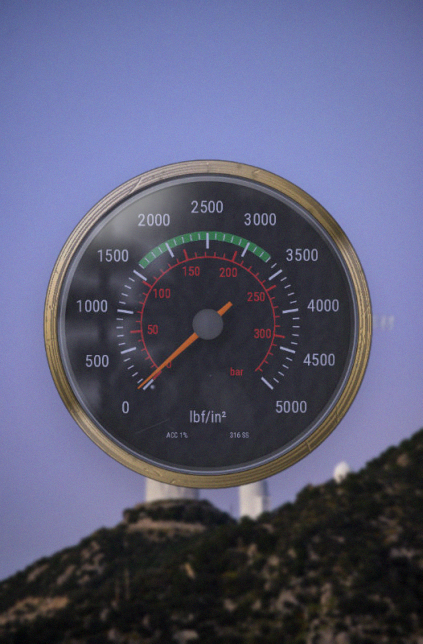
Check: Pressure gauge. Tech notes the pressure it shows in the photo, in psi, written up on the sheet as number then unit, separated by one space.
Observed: 50 psi
